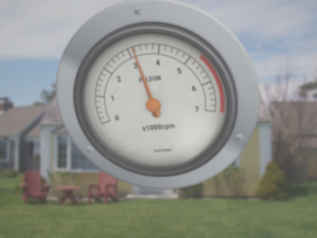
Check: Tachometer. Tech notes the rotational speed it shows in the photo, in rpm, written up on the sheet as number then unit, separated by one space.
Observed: 3200 rpm
